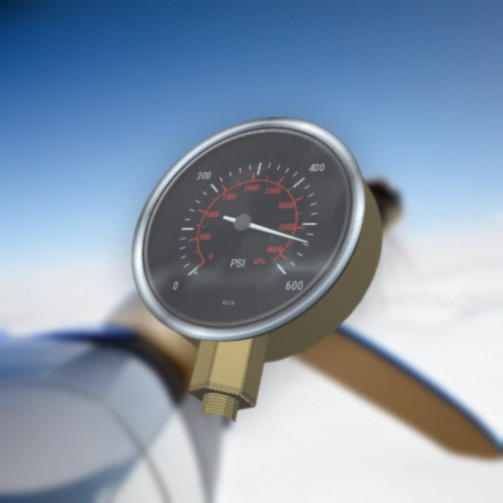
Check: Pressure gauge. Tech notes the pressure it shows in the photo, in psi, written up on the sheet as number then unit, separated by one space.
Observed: 540 psi
